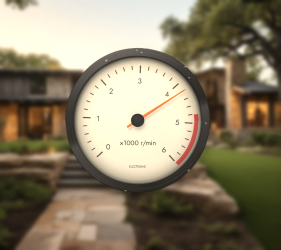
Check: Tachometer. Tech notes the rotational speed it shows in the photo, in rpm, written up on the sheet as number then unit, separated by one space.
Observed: 4200 rpm
